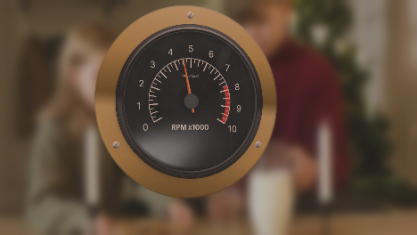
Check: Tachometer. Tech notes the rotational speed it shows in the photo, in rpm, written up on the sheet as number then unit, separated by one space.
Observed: 4500 rpm
